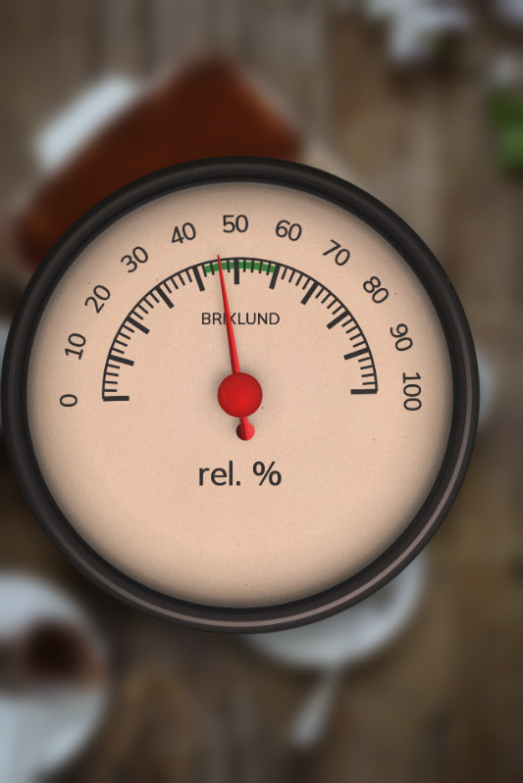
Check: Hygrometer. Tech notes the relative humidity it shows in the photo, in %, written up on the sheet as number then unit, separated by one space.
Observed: 46 %
